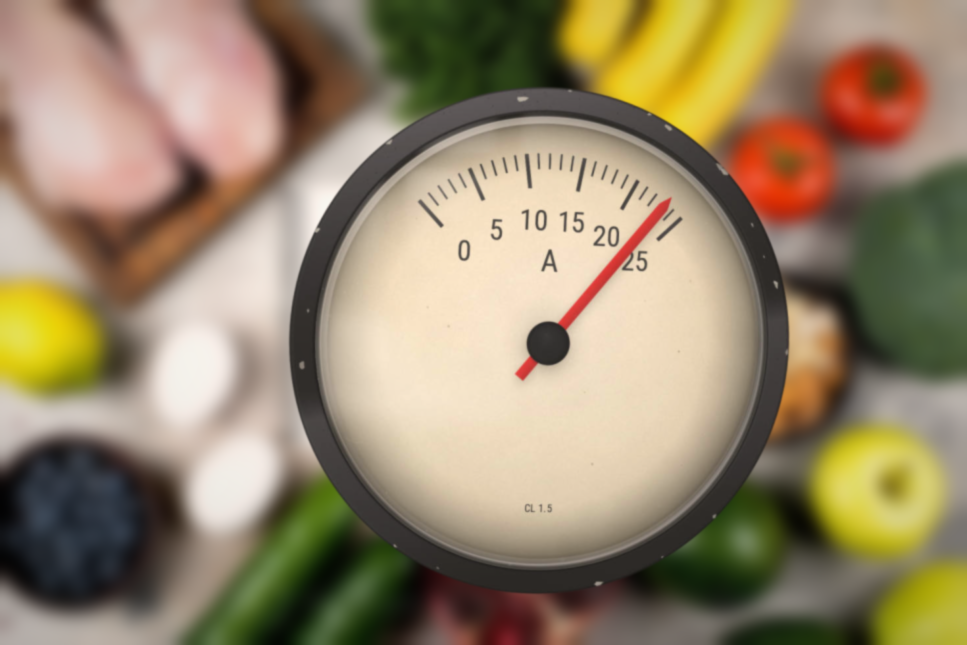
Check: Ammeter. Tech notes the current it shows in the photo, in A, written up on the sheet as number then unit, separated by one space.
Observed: 23 A
